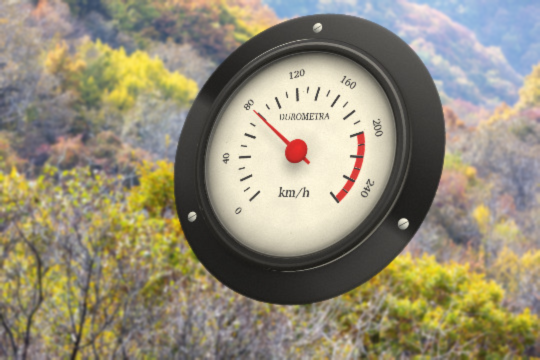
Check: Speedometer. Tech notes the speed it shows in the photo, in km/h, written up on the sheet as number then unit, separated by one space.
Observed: 80 km/h
